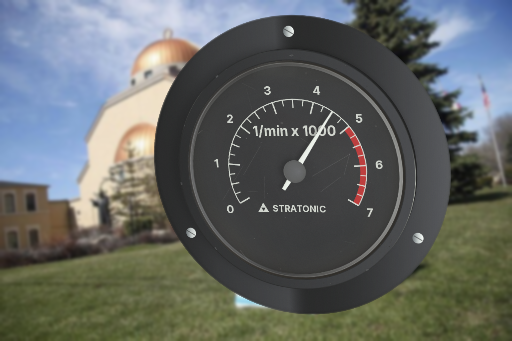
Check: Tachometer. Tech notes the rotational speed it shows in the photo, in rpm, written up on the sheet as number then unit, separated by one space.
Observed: 4500 rpm
